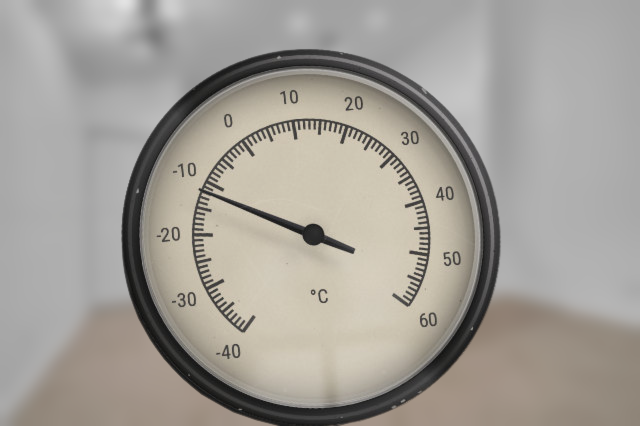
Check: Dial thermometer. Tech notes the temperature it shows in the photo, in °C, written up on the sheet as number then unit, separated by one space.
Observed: -12 °C
